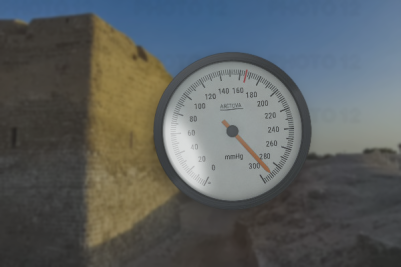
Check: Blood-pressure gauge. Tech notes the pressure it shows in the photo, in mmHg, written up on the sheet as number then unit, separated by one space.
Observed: 290 mmHg
